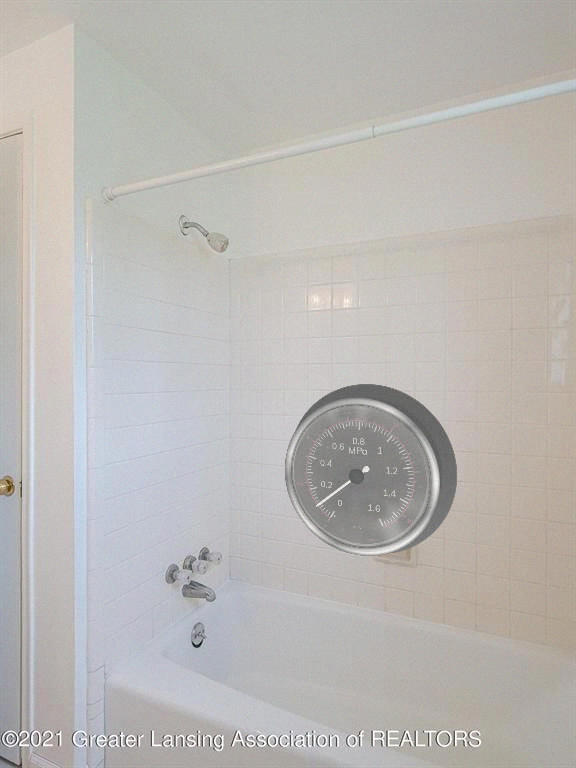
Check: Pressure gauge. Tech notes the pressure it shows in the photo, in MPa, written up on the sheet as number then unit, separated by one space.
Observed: 0.1 MPa
